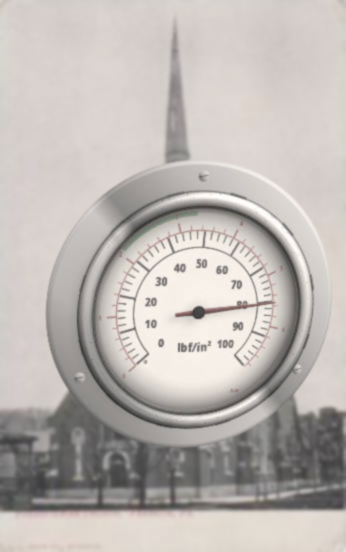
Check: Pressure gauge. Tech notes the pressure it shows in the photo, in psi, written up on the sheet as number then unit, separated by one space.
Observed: 80 psi
